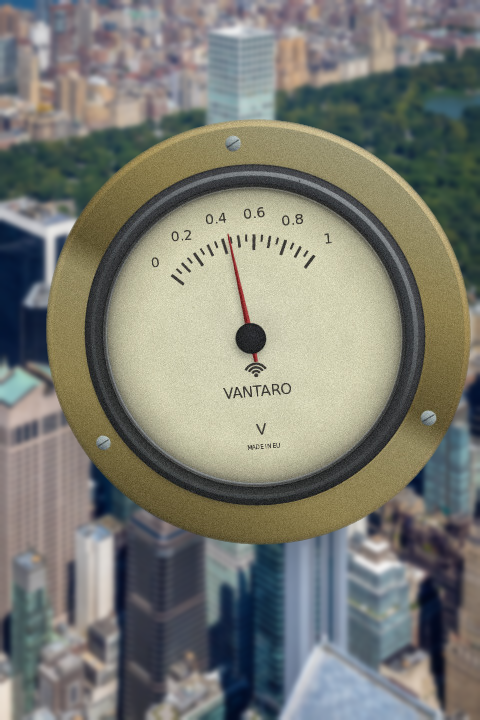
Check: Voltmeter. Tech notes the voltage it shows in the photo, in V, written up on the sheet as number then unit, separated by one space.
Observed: 0.45 V
